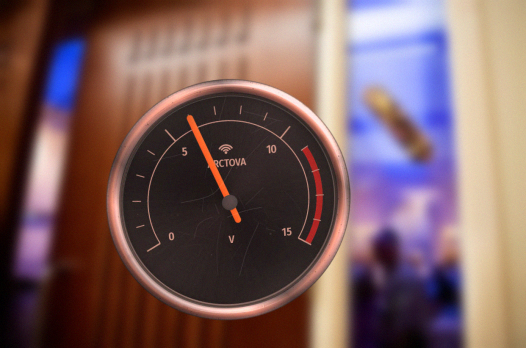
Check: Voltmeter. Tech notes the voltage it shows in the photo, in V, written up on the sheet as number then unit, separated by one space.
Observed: 6 V
